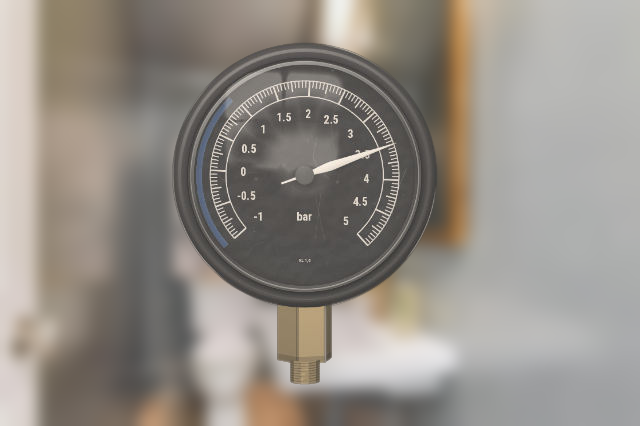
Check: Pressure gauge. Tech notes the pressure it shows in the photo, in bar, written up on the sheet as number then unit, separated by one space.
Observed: 3.5 bar
